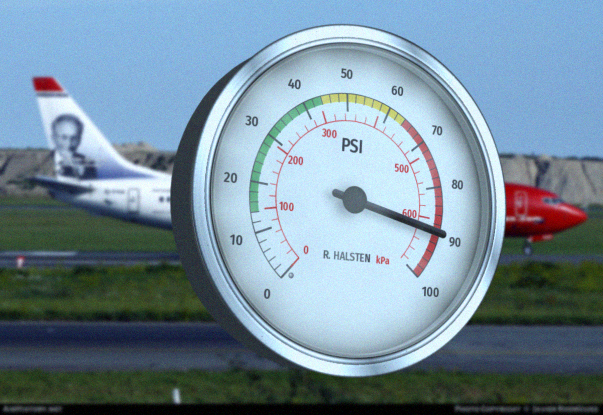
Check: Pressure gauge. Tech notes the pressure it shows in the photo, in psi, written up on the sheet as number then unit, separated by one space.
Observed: 90 psi
